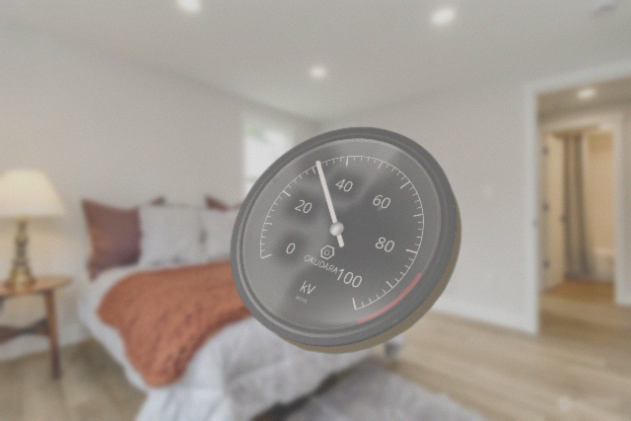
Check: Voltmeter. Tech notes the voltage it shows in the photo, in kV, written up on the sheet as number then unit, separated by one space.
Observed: 32 kV
